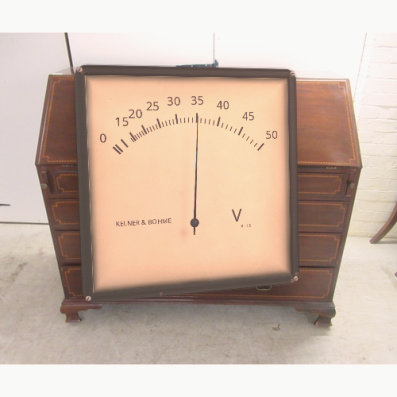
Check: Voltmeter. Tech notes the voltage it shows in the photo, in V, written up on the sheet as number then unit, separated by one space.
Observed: 35 V
